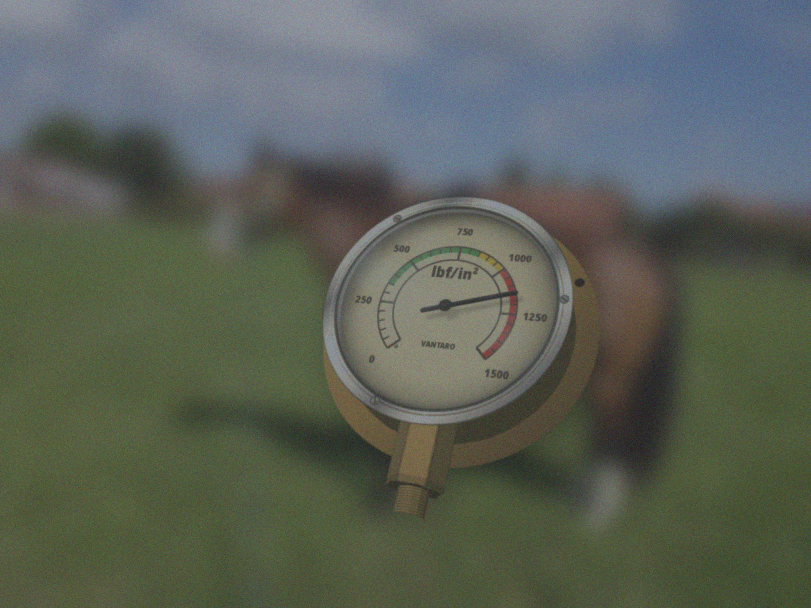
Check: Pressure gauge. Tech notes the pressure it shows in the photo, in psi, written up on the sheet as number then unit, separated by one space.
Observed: 1150 psi
